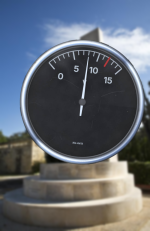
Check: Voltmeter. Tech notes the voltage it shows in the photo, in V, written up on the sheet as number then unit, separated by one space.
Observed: 8 V
